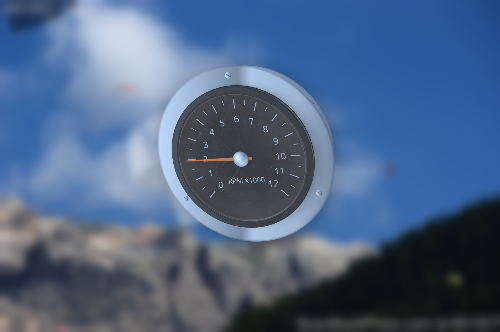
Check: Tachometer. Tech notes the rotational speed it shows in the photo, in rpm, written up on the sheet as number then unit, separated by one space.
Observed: 2000 rpm
